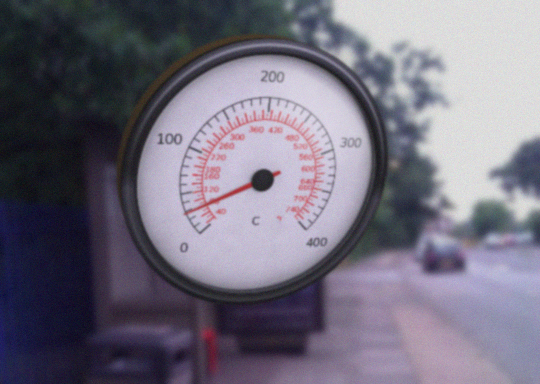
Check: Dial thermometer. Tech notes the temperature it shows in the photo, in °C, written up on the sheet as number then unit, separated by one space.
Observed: 30 °C
